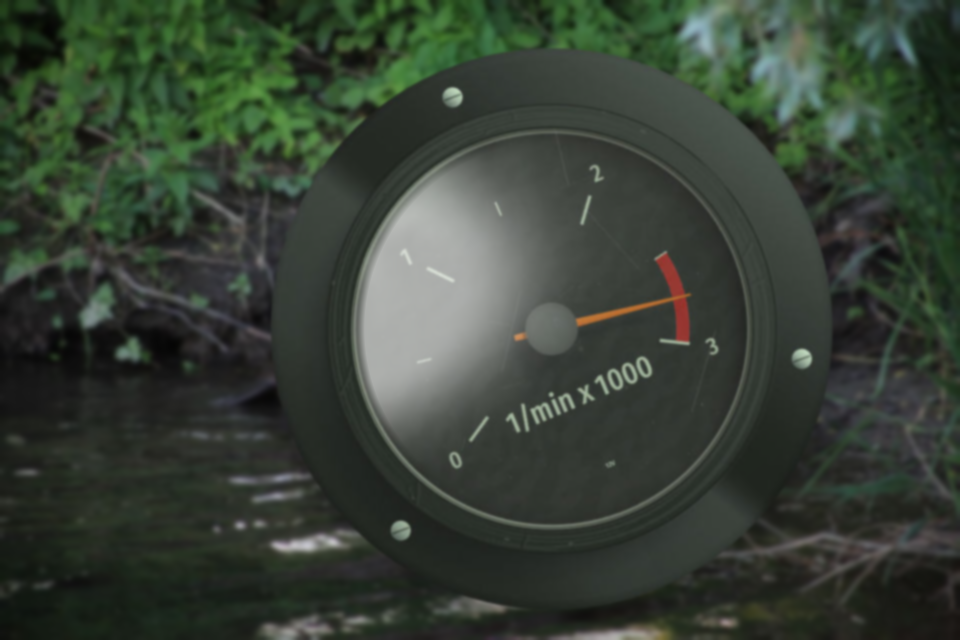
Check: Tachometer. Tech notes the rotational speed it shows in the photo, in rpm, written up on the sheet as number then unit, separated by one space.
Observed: 2750 rpm
